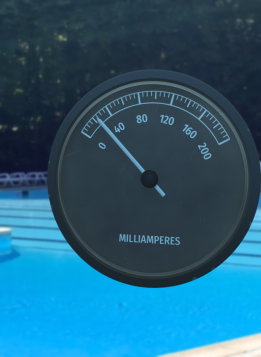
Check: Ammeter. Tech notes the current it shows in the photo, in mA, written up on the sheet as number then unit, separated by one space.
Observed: 25 mA
